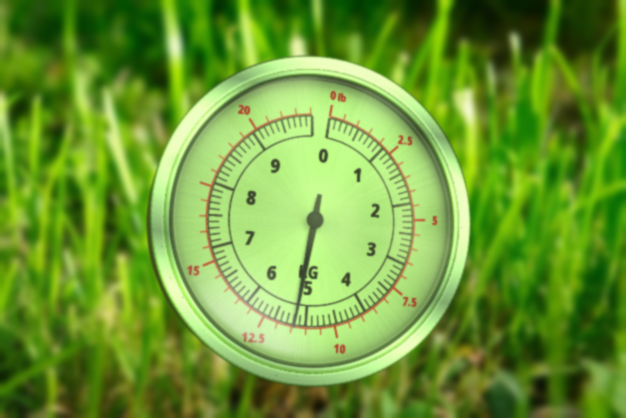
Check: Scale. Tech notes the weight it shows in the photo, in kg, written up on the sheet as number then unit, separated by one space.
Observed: 5.2 kg
